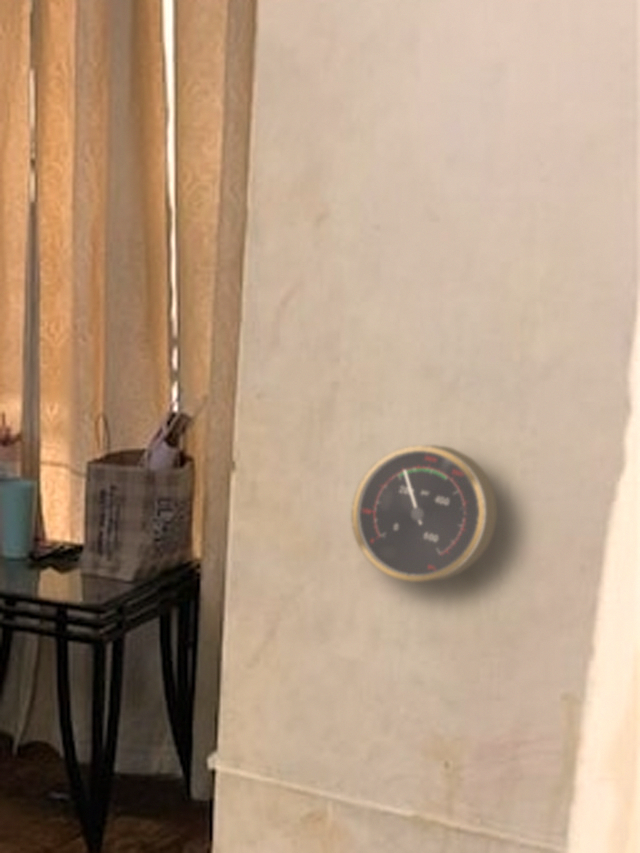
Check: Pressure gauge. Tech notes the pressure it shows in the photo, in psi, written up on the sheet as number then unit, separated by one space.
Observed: 225 psi
